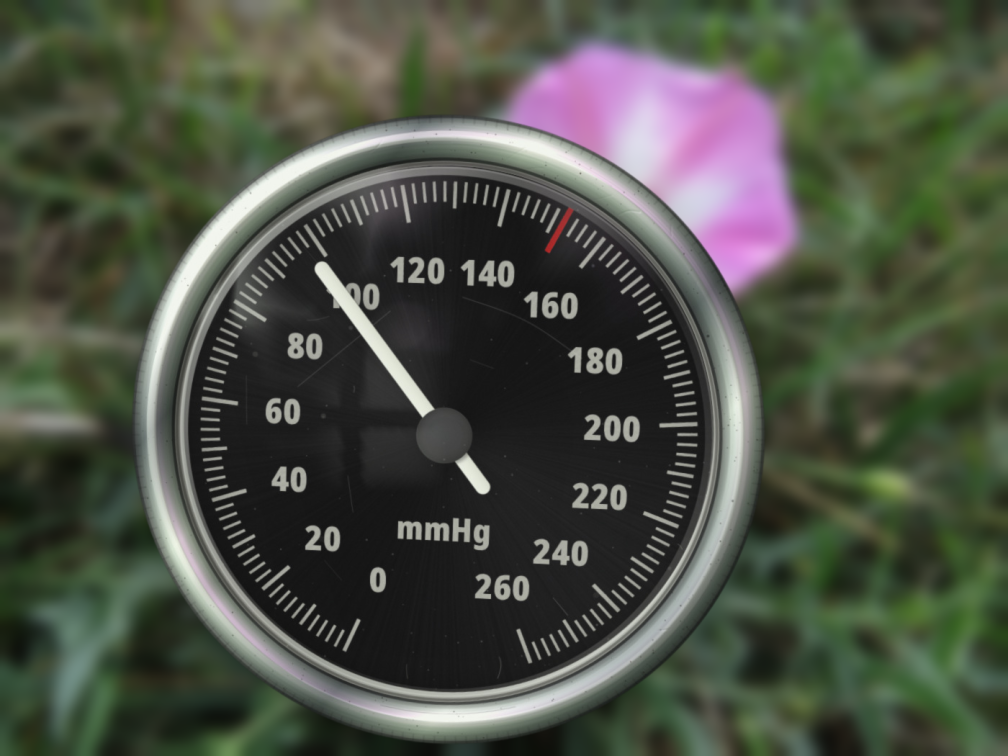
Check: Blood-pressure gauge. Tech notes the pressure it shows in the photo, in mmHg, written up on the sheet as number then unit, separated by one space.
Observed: 98 mmHg
